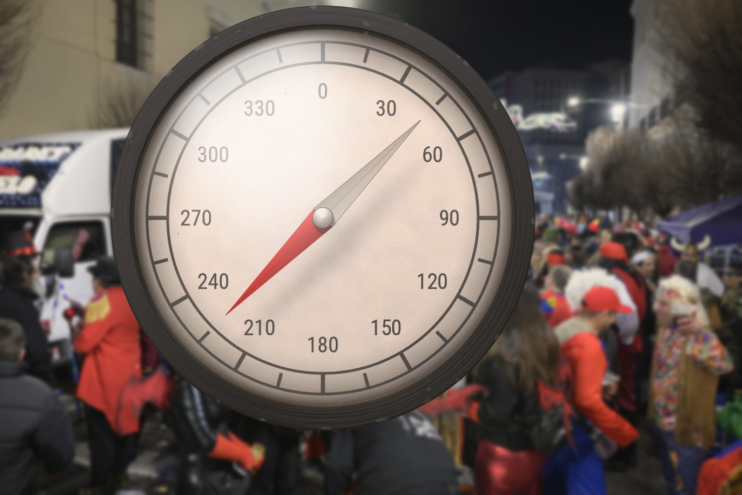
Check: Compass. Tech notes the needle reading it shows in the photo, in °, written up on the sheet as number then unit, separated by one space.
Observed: 225 °
